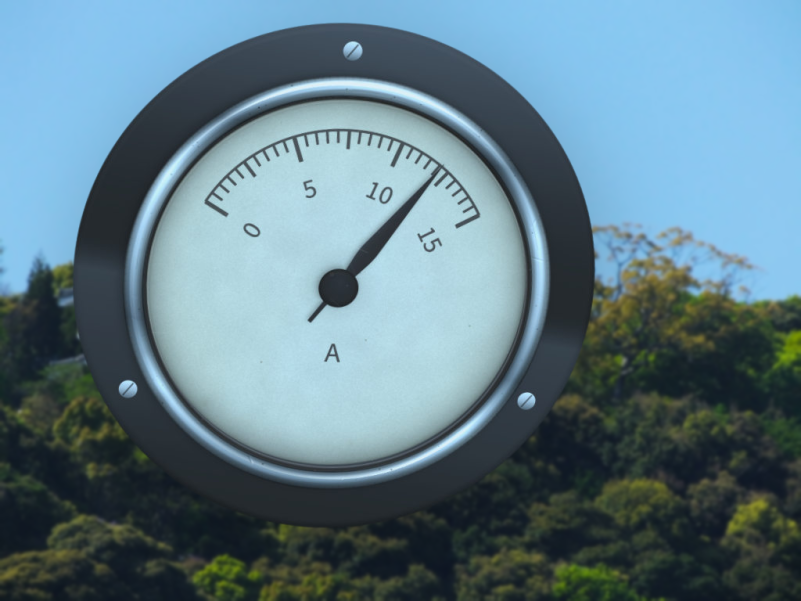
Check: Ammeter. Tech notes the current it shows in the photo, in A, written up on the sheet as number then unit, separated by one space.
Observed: 12 A
